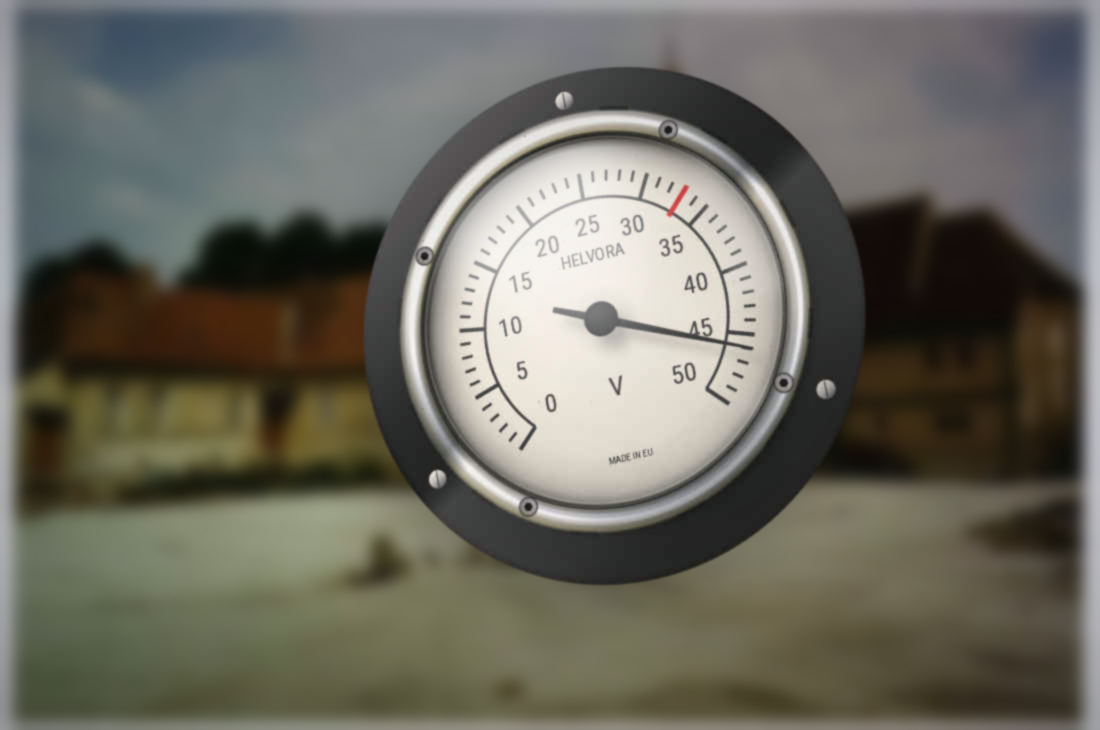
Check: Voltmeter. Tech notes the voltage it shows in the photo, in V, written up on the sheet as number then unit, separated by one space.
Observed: 46 V
